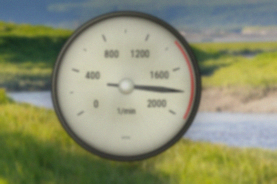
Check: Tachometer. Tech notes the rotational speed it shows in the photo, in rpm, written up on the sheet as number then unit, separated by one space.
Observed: 1800 rpm
